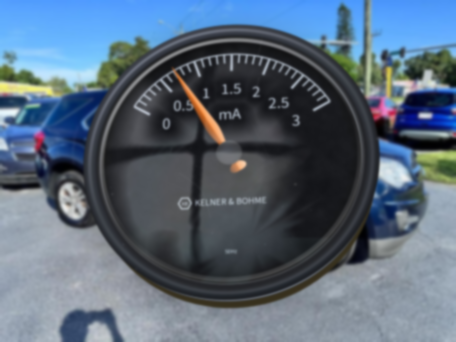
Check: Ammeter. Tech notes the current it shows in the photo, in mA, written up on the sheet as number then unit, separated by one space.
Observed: 0.7 mA
